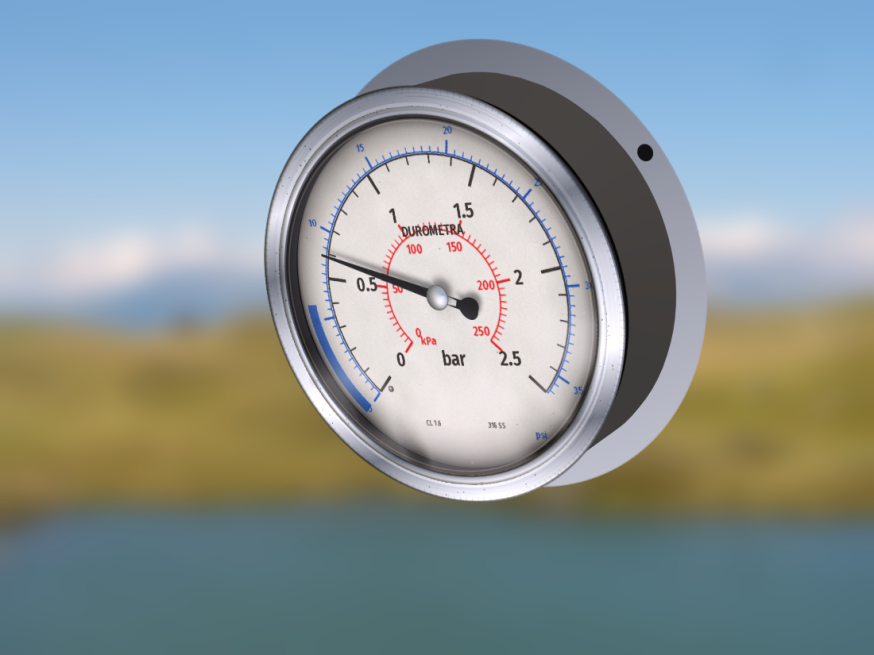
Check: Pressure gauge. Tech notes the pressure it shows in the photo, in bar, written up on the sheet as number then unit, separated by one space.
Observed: 0.6 bar
